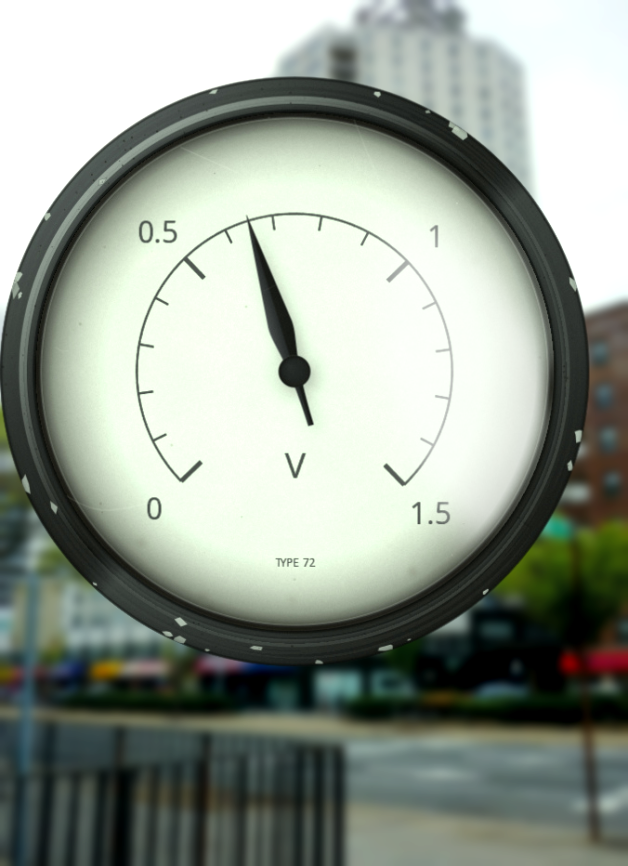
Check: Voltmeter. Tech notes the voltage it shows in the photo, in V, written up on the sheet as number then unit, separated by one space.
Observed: 0.65 V
